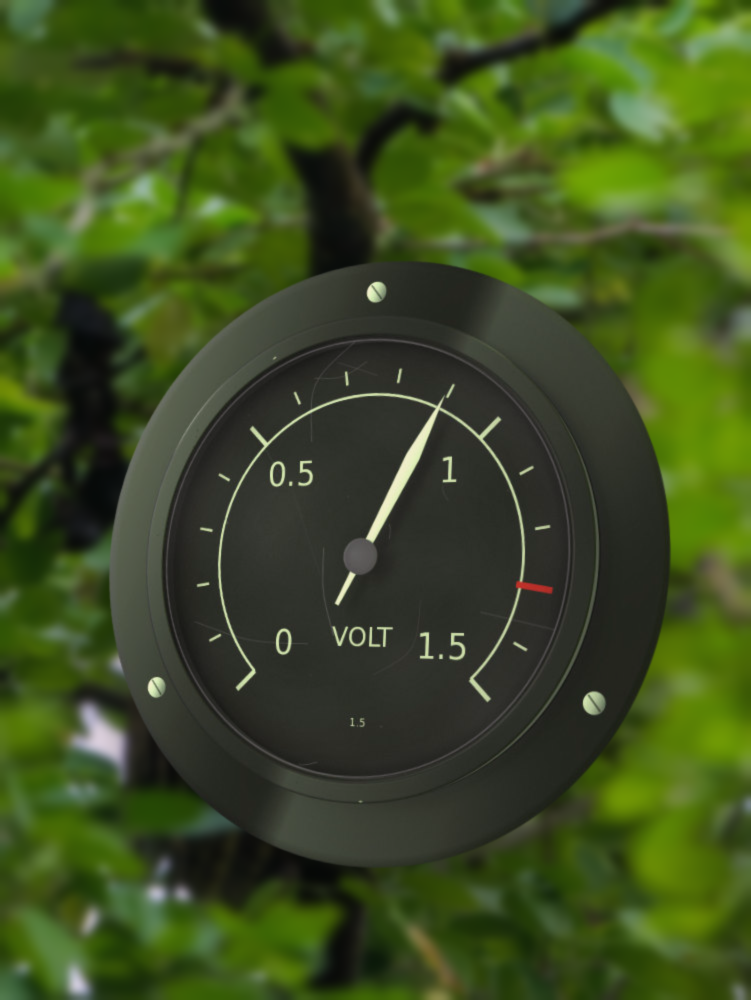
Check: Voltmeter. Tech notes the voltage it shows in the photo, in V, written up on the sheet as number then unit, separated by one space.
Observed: 0.9 V
